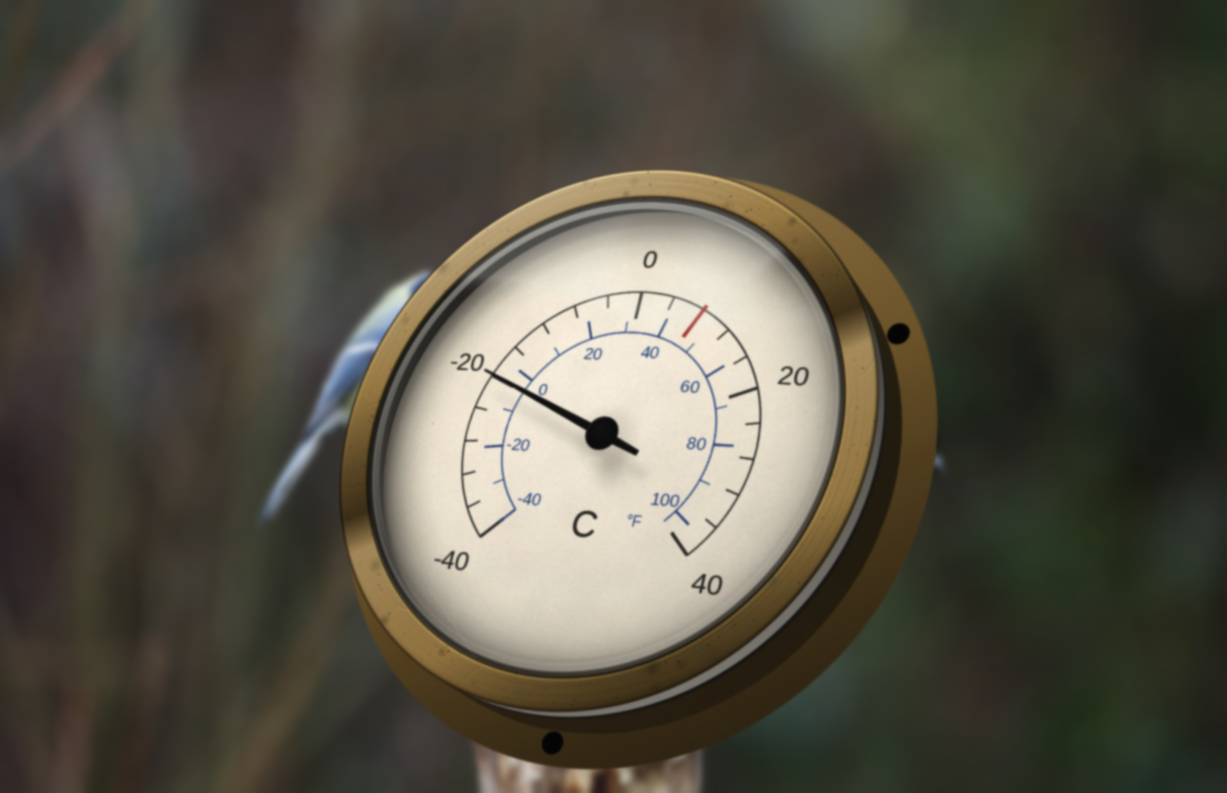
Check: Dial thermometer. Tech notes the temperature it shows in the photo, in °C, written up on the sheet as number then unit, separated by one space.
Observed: -20 °C
